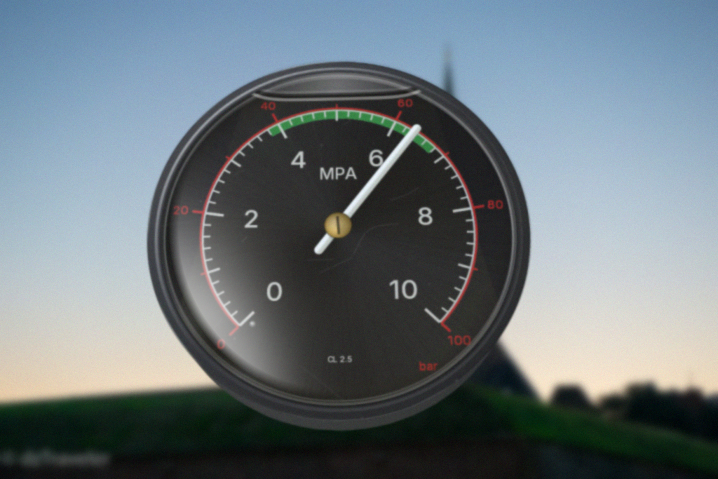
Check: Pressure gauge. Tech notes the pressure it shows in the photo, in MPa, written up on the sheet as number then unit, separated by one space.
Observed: 6.4 MPa
